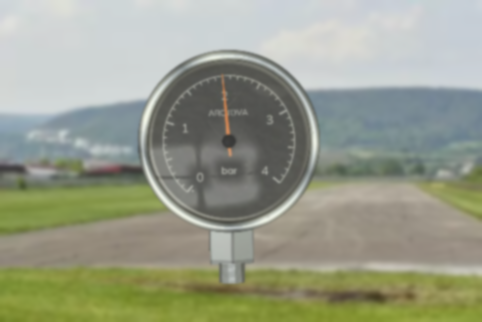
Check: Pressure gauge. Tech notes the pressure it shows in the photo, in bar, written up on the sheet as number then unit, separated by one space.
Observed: 2 bar
